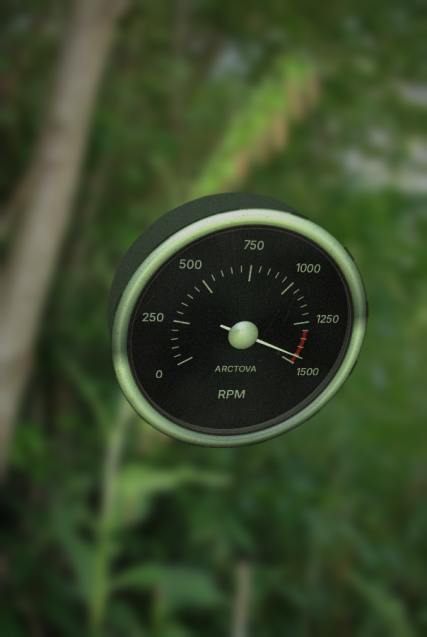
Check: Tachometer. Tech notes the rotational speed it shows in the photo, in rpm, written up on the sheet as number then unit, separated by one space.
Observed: 1450 rpm
